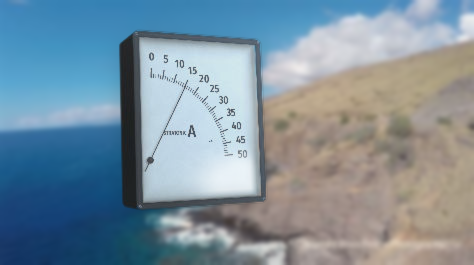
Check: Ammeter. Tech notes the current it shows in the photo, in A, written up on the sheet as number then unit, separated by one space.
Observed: 15 A
